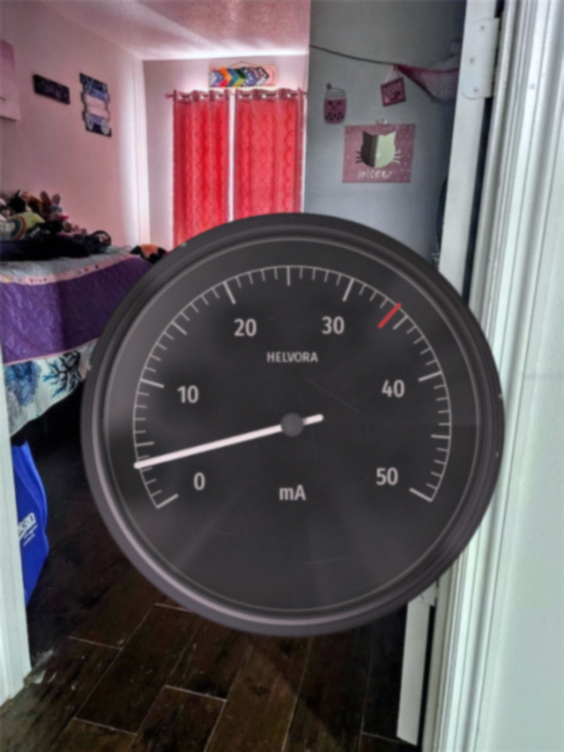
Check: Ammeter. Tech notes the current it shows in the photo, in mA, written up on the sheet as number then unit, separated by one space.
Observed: 3.5 mA
